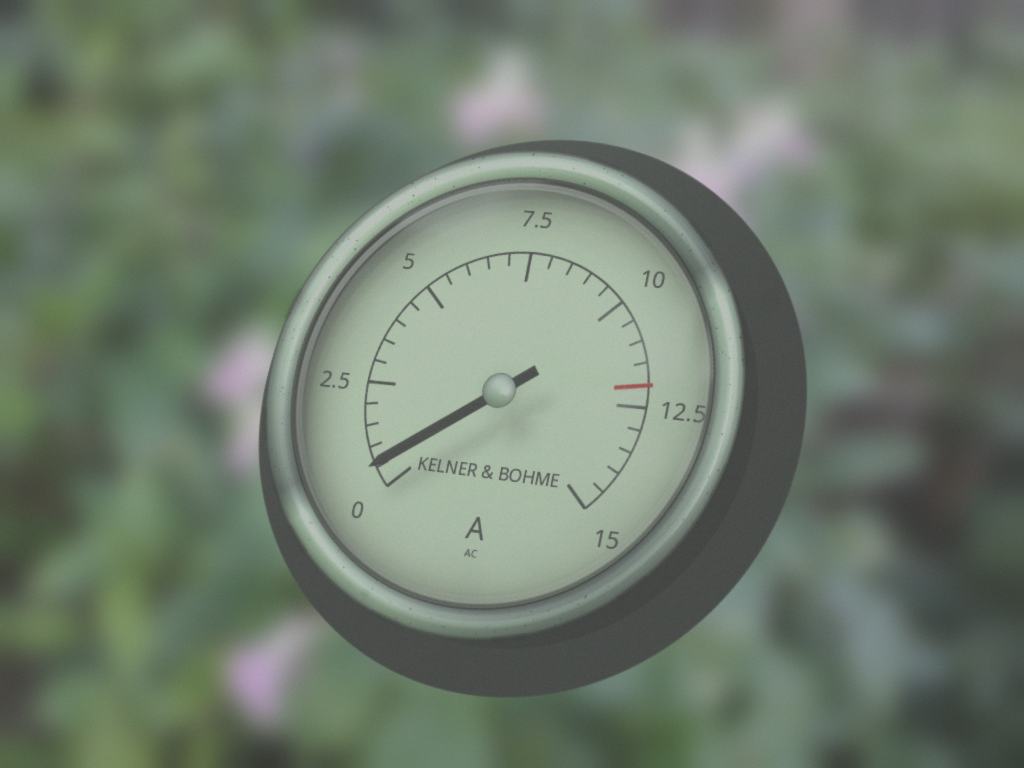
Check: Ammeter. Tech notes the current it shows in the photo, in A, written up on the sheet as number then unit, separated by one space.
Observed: 0.5 A
